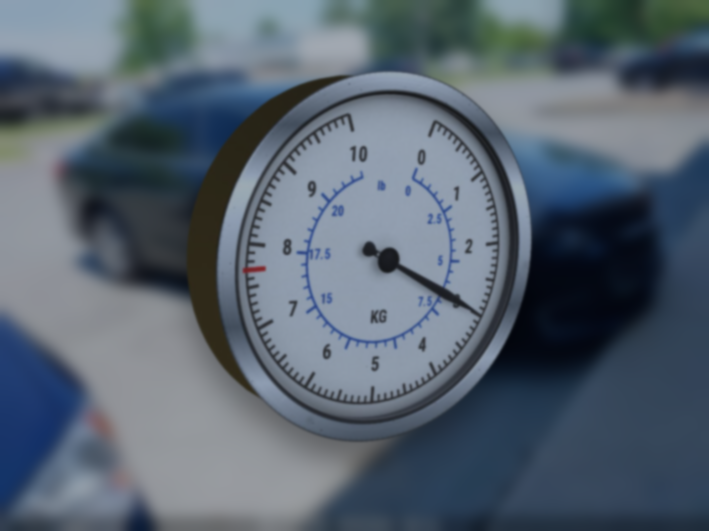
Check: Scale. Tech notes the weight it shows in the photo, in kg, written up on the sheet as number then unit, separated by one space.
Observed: 3 kg
